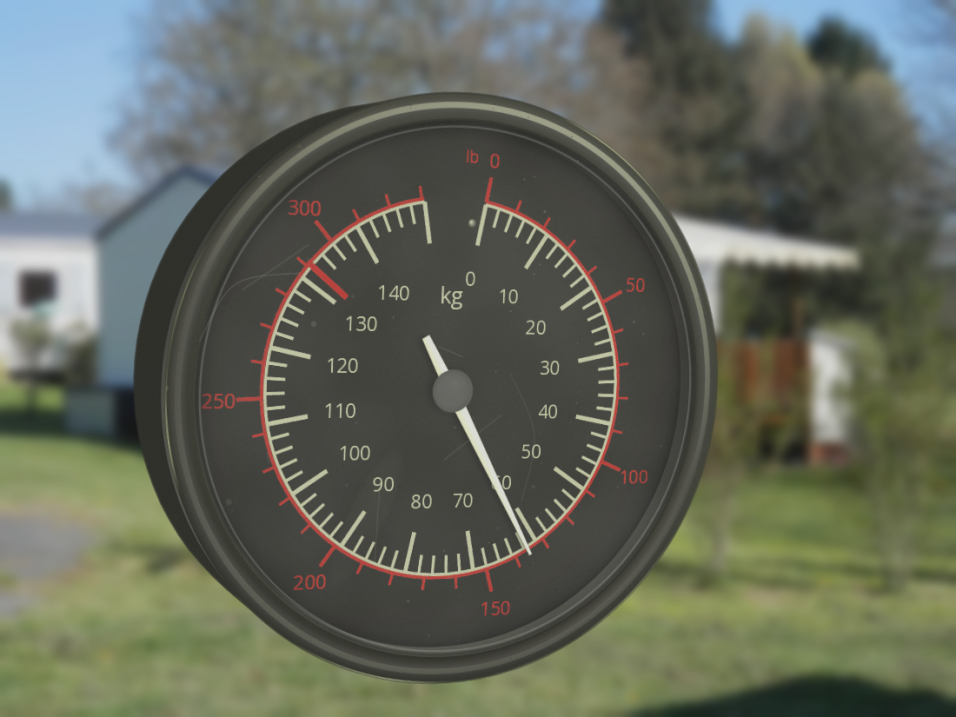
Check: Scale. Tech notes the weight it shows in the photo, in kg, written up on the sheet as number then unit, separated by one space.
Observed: 62 kg
